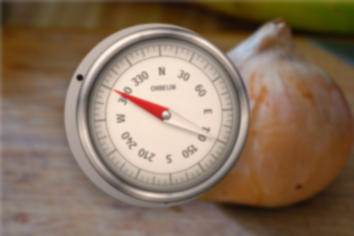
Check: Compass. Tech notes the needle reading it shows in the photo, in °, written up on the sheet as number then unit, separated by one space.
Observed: 300 °
